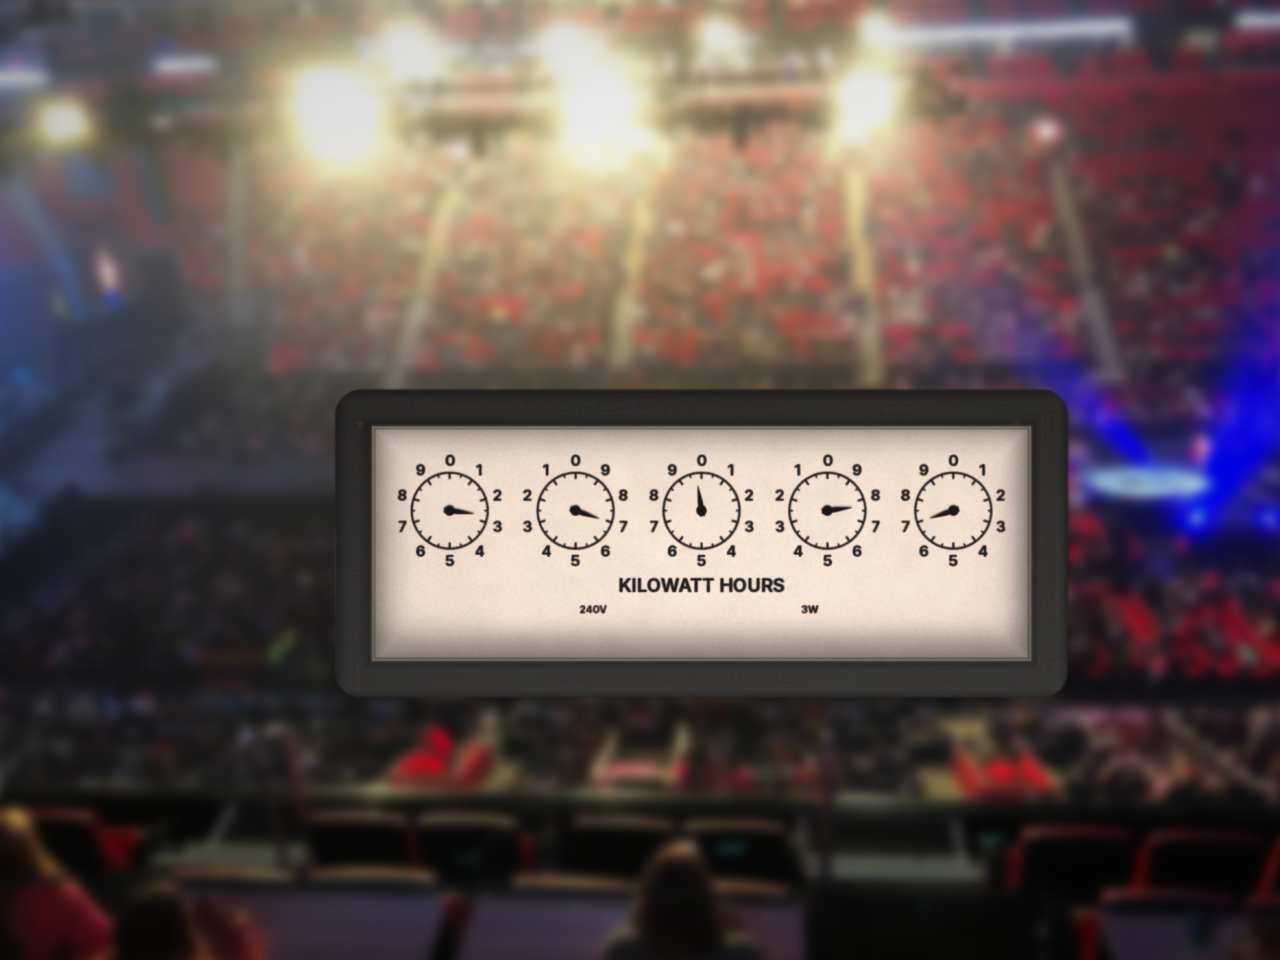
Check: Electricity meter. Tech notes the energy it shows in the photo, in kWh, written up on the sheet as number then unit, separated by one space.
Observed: 26977 kWh
